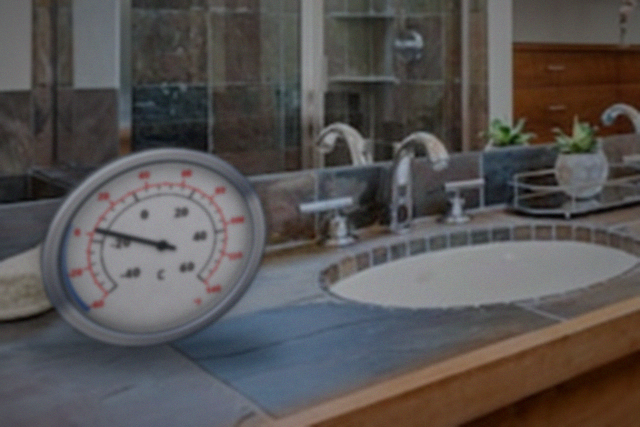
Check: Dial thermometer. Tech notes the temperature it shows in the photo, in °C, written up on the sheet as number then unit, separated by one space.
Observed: -16 °C
